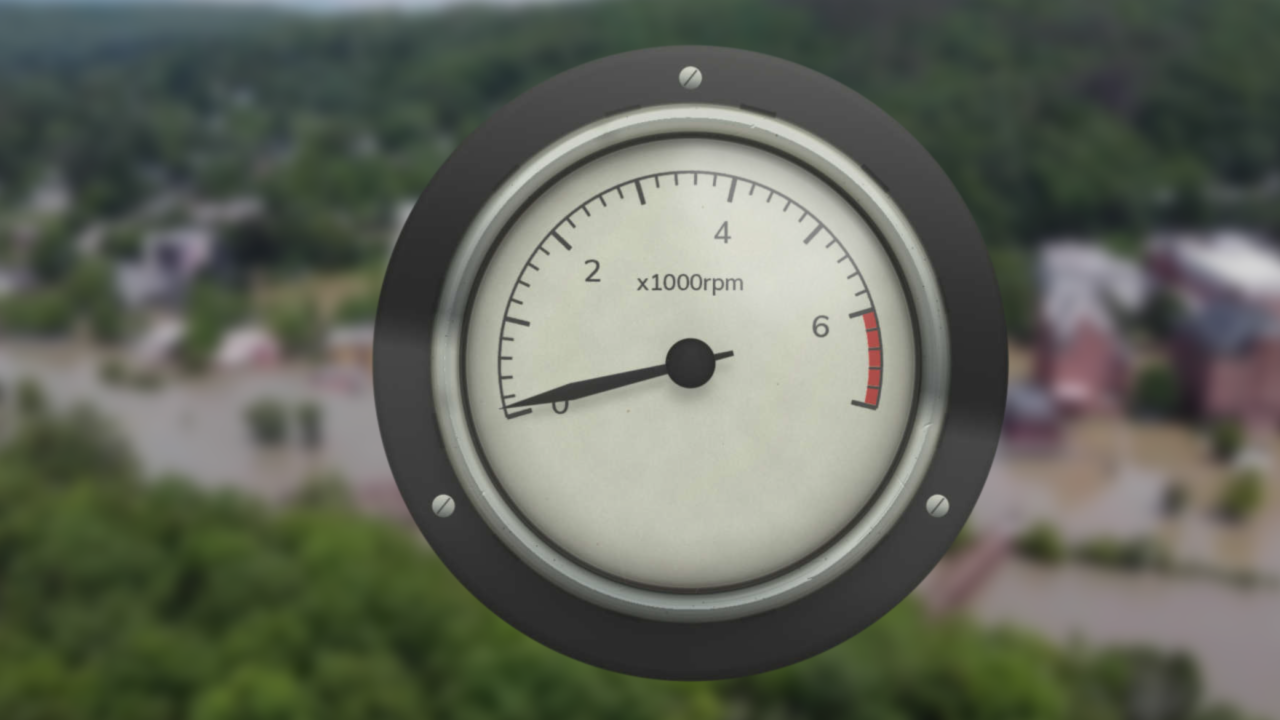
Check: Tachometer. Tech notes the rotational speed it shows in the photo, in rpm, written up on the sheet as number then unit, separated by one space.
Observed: 100 rpm
